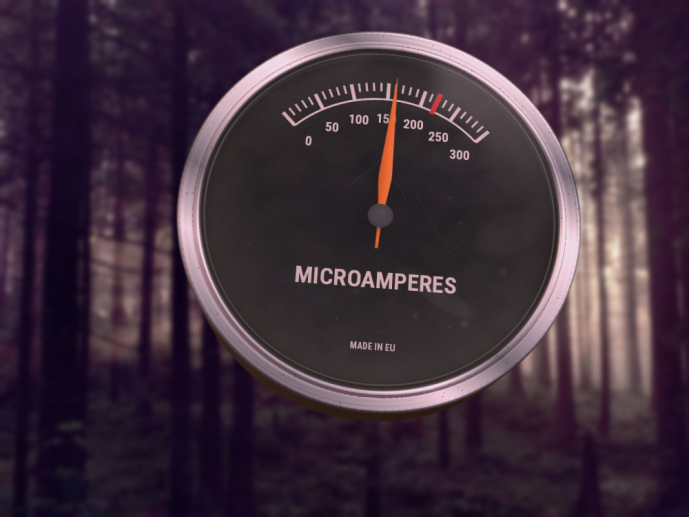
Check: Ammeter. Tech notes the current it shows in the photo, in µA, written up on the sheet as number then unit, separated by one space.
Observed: 160 µA
